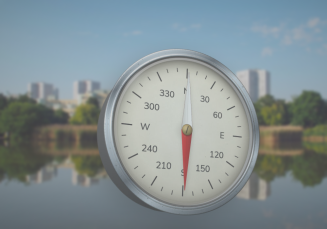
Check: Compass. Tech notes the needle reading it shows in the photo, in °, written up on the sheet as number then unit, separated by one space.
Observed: 180 °
